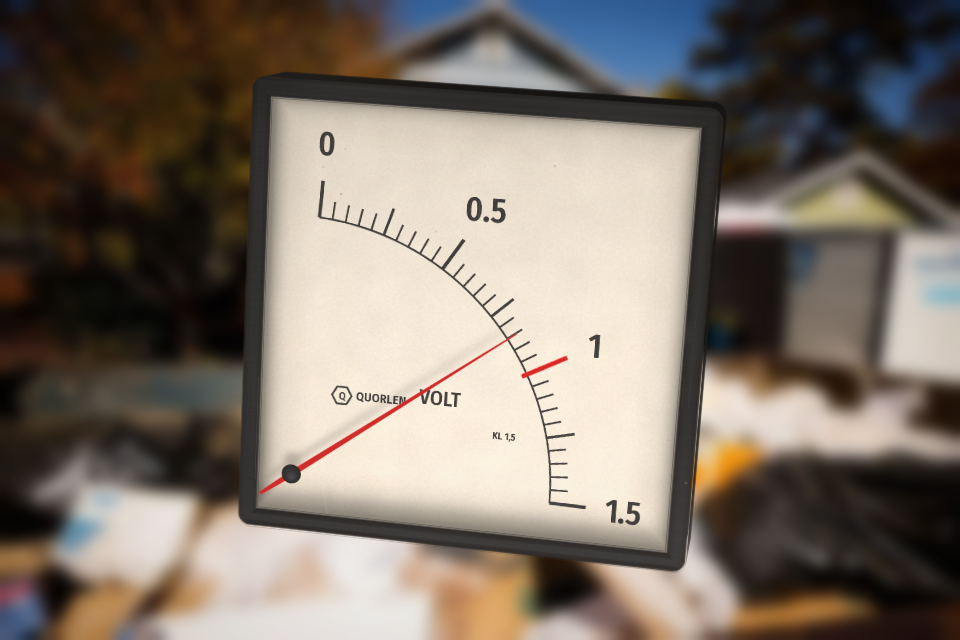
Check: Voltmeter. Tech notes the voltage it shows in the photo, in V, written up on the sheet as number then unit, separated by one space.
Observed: 0.85 V
